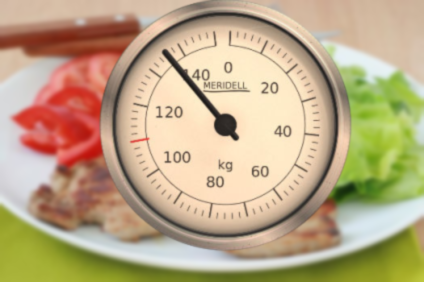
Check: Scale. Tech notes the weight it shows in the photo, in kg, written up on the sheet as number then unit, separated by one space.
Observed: 136 kg
